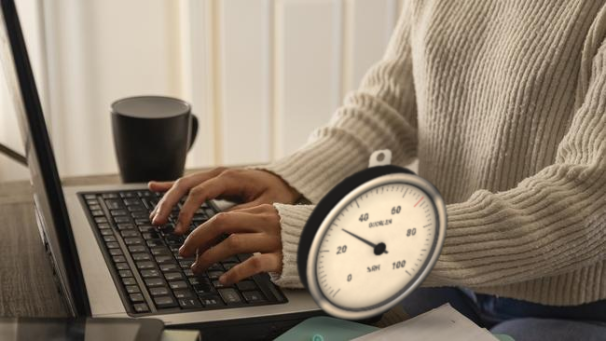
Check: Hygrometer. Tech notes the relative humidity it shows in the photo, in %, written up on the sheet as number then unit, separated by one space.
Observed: 30 %
